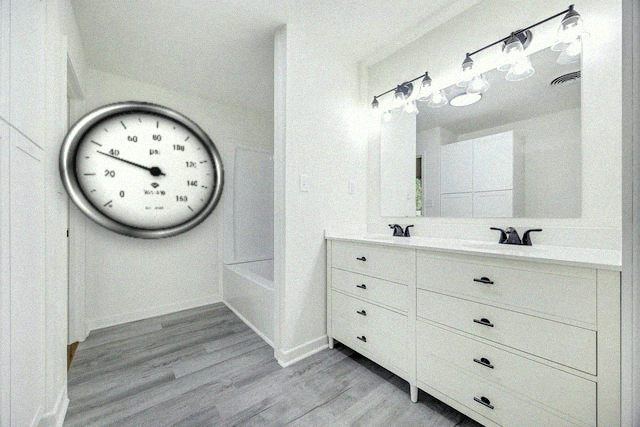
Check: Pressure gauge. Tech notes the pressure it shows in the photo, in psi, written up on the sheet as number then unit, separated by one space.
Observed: 35 psi
